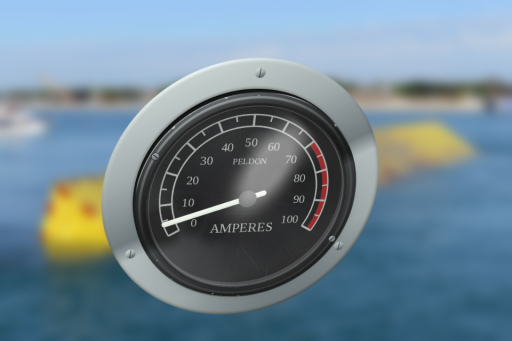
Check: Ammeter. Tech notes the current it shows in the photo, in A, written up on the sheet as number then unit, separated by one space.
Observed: 5 A
